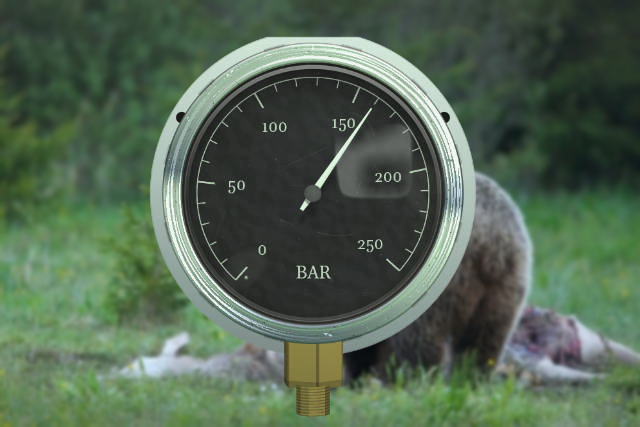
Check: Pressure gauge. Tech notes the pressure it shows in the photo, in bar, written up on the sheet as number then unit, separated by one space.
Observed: 160 bar
